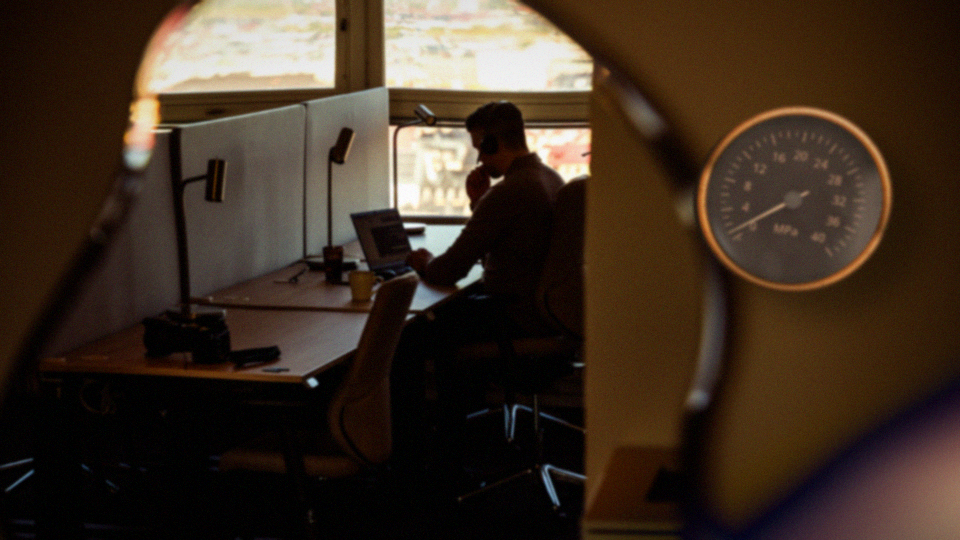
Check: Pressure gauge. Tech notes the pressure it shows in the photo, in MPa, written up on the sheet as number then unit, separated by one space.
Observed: 1 MPa
